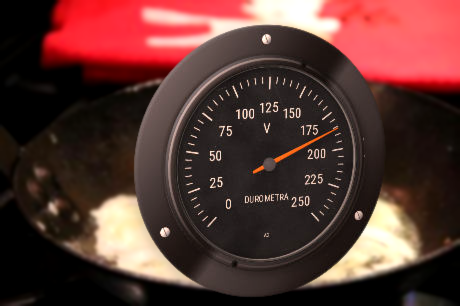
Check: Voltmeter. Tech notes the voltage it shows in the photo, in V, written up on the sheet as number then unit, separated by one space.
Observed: 185 V
